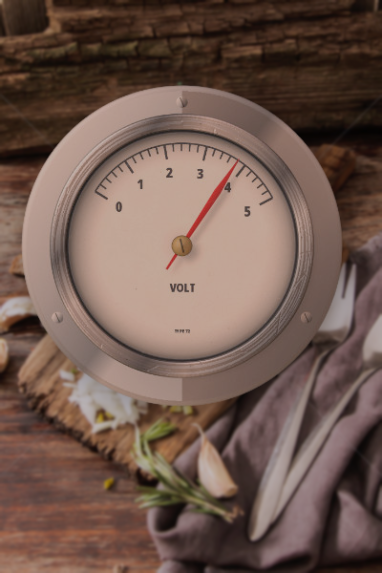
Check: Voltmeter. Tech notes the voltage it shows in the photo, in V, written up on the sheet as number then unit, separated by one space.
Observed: 3.8 V
